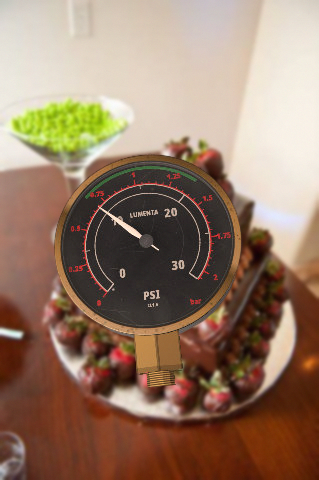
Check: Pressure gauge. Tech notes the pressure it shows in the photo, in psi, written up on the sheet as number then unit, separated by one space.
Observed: 10 psi
